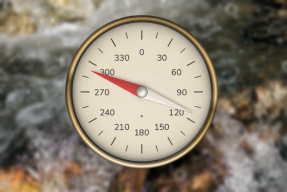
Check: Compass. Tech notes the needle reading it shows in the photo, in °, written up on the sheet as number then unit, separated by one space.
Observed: 292.5 °
